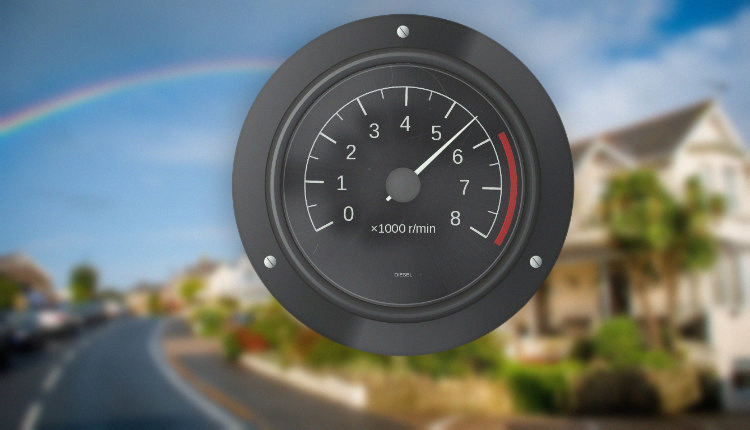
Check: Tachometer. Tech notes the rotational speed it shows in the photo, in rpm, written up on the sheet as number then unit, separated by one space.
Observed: 5500 rpm
